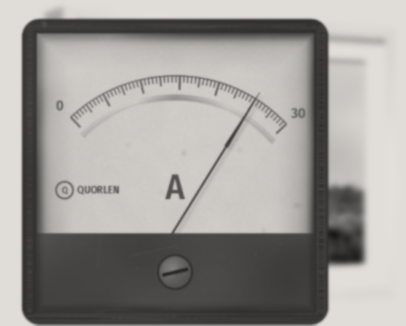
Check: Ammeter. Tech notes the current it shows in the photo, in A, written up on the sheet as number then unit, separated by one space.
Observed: 25 A
